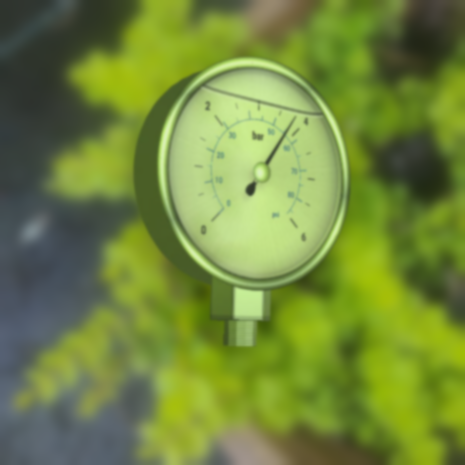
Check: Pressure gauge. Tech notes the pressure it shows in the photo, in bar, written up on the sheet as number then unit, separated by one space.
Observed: 3.75 bar
